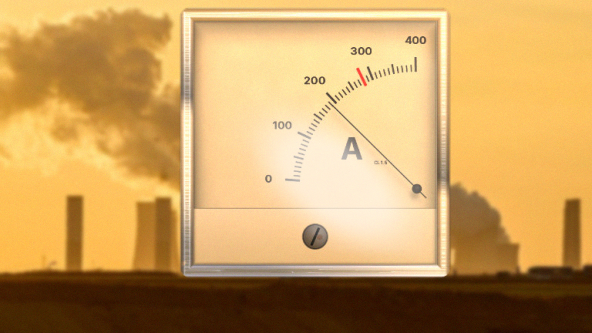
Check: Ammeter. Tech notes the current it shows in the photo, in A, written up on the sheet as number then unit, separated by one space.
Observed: 190 A
